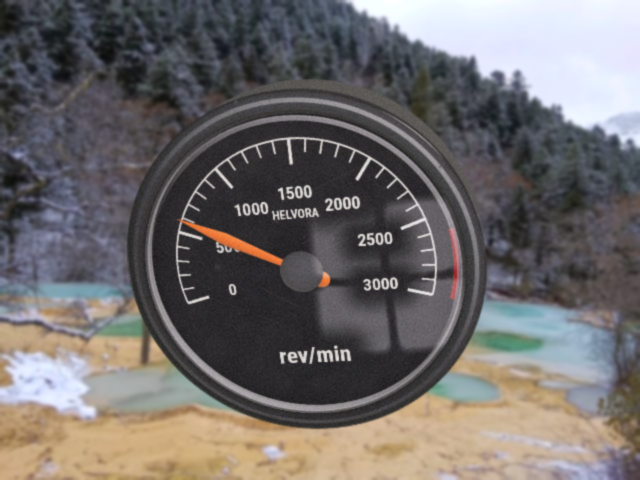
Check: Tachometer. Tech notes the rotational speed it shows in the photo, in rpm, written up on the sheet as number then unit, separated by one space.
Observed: 600 rpm
